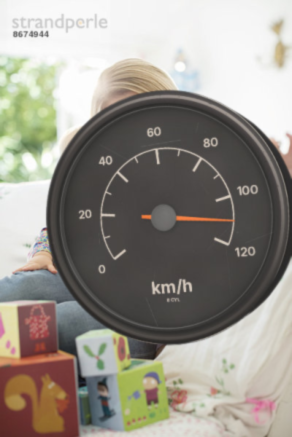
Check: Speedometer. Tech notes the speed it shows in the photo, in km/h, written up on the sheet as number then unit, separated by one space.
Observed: 110 km/h
